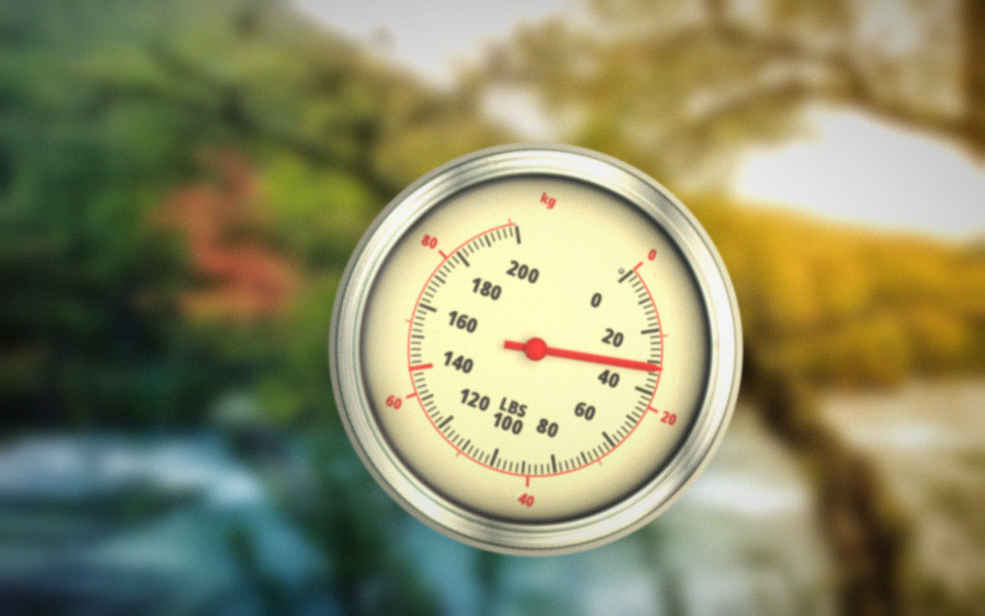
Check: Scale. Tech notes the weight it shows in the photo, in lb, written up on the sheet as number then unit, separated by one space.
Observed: 32 lb
